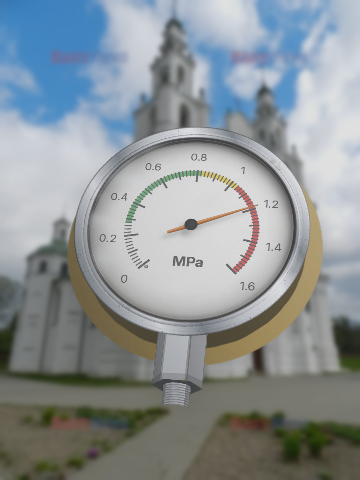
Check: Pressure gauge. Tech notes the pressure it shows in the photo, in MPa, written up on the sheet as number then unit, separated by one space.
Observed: 1.2 MPa
